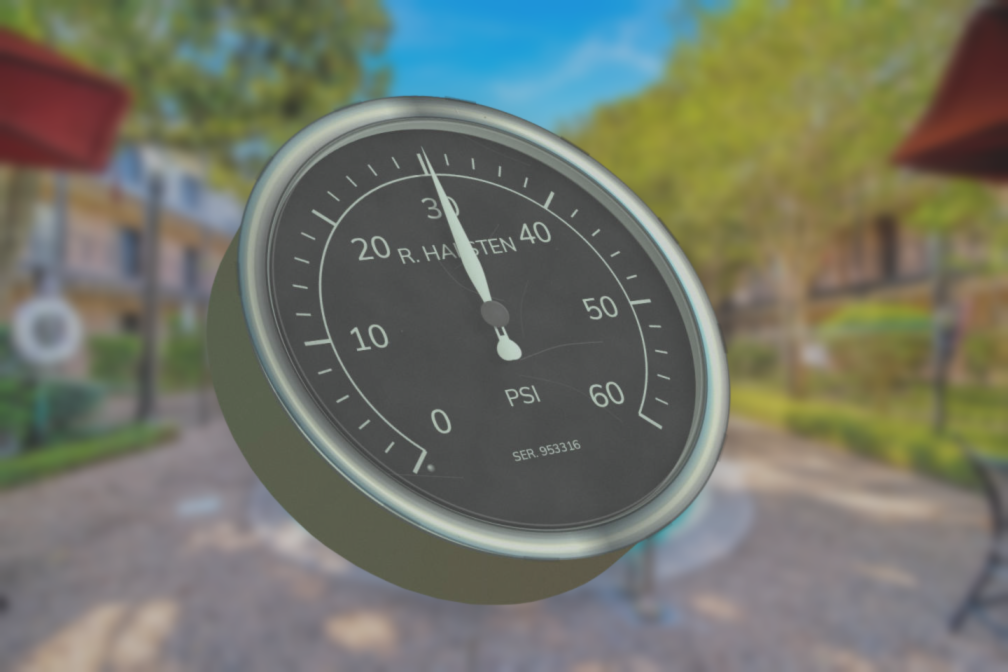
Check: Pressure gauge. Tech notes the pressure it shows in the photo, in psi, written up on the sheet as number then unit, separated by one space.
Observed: 30 psi
